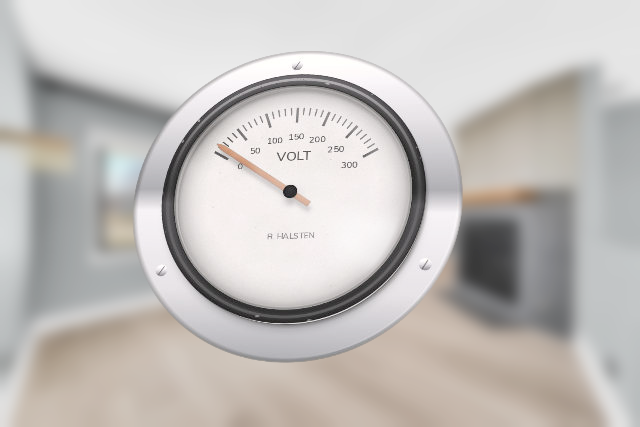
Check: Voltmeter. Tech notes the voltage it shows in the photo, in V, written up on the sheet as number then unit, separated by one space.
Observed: 10 V
